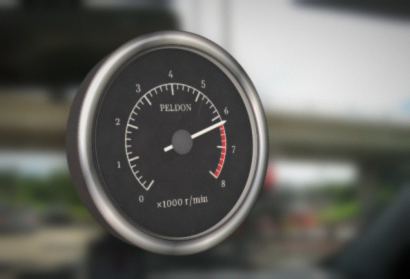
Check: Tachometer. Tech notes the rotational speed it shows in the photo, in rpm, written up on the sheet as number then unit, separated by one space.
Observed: 6200 rpm
